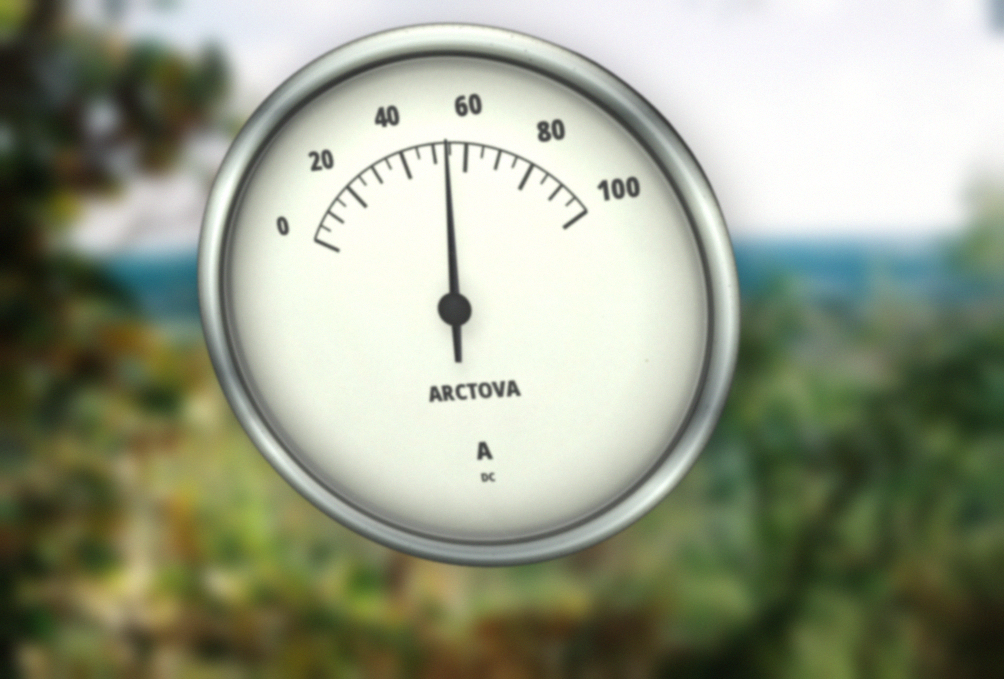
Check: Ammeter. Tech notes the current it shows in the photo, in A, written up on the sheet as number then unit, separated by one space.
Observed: 55 A
